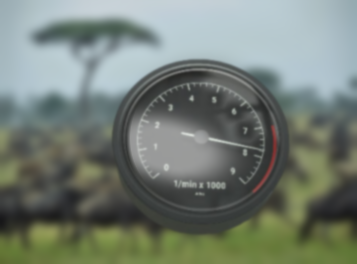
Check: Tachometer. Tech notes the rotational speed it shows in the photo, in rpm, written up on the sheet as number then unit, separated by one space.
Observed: 7800 rpm
